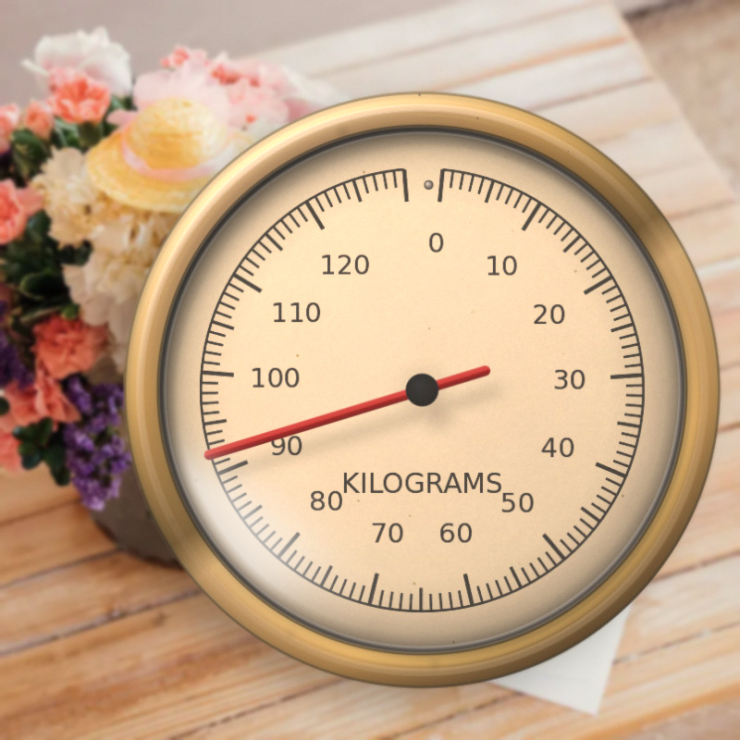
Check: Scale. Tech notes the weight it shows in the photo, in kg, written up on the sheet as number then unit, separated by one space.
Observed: 92 kg
